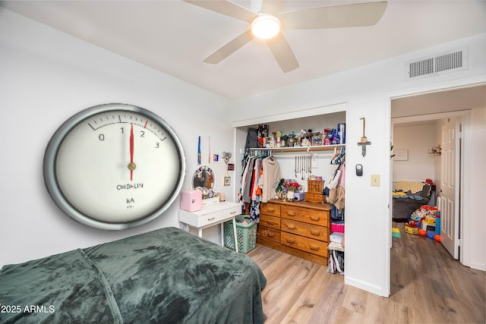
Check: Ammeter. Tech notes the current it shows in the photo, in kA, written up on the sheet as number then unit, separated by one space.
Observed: 1.4 kA
